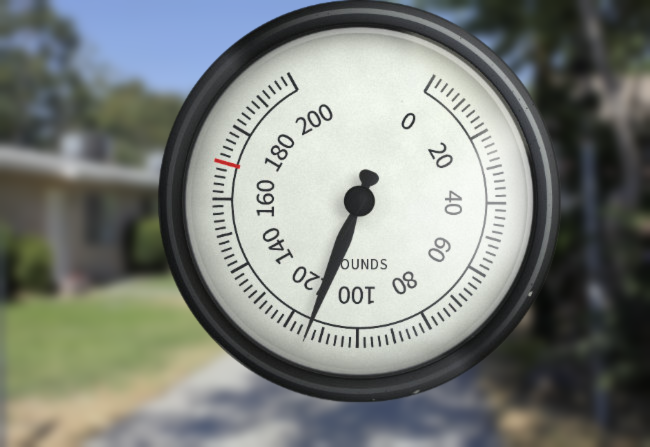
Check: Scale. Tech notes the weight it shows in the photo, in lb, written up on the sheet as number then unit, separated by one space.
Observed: 114 lb
